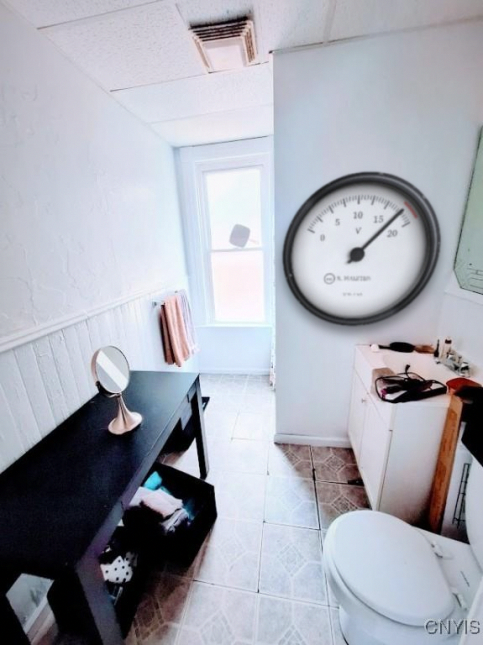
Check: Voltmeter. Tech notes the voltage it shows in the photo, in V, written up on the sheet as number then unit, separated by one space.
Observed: 17.5 V
